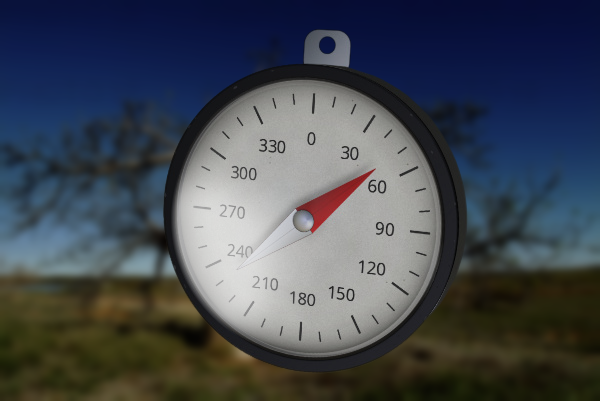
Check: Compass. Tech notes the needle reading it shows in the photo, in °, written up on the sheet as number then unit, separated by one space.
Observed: 50 °
